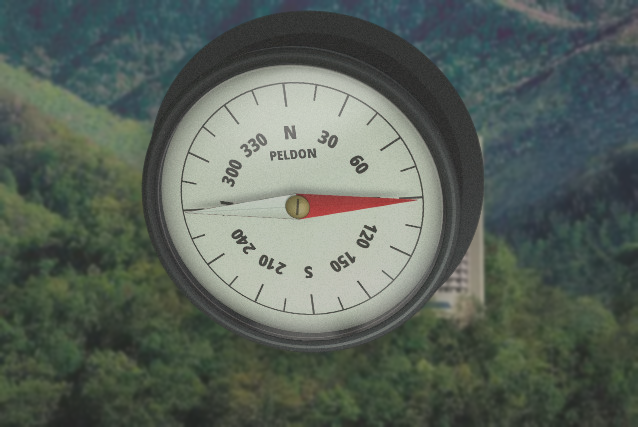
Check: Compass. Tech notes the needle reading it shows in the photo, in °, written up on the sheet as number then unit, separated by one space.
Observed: 90 °
